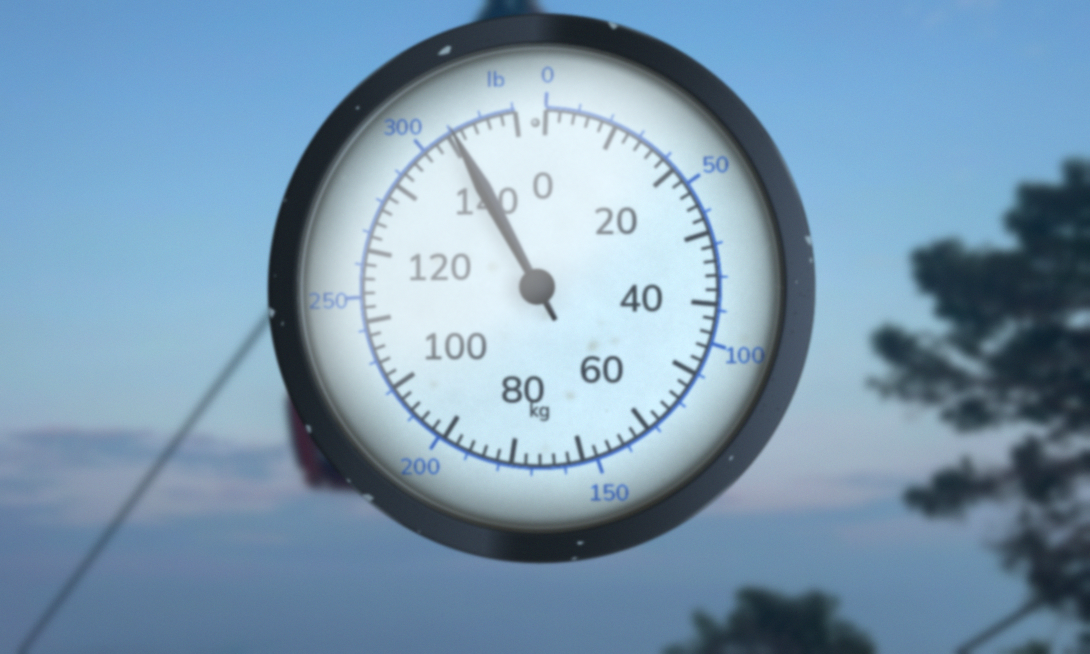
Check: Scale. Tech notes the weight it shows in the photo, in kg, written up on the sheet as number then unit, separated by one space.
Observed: 141 kg
